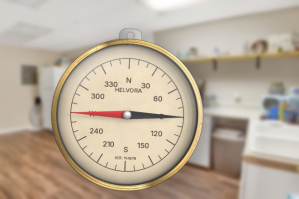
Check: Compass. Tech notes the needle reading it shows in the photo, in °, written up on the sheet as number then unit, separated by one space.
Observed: 270 °
